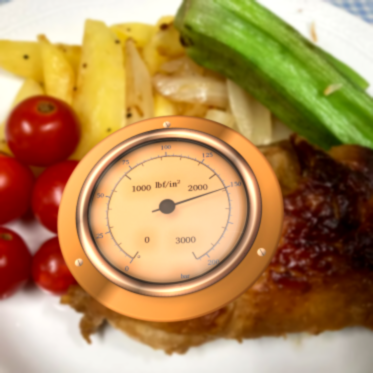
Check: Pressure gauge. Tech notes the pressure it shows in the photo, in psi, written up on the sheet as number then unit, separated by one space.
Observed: 2200 psi
